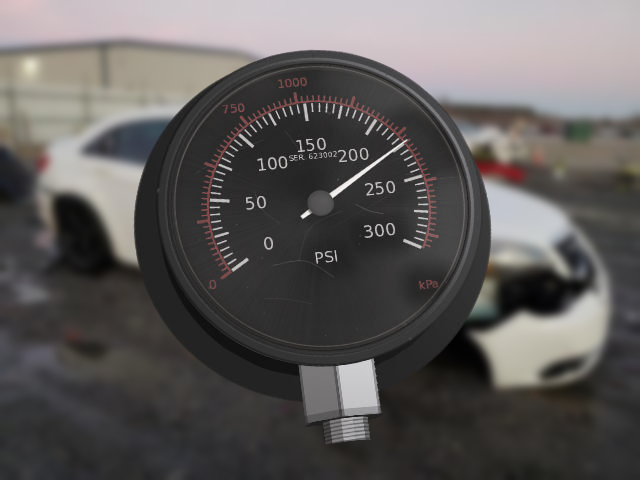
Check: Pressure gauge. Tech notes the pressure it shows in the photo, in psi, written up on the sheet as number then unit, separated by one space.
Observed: 225 psi
